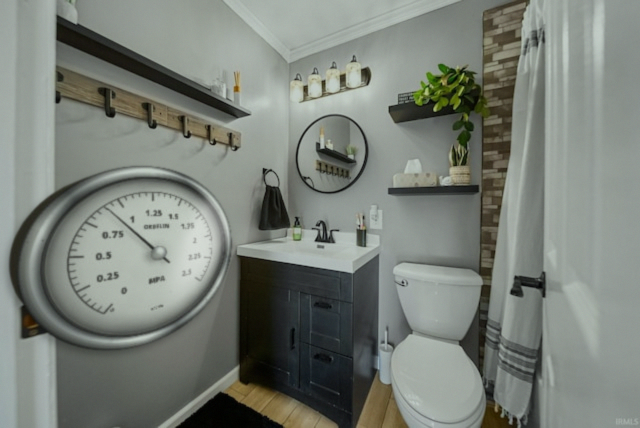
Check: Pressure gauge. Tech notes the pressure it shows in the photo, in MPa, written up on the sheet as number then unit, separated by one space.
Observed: 0.9 MPa
